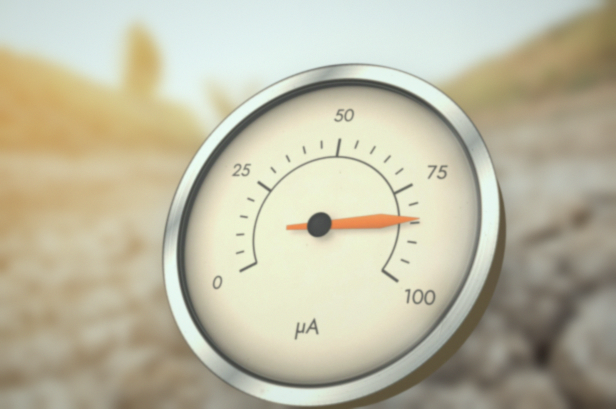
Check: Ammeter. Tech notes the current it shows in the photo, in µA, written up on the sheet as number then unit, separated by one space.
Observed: 85 µA
